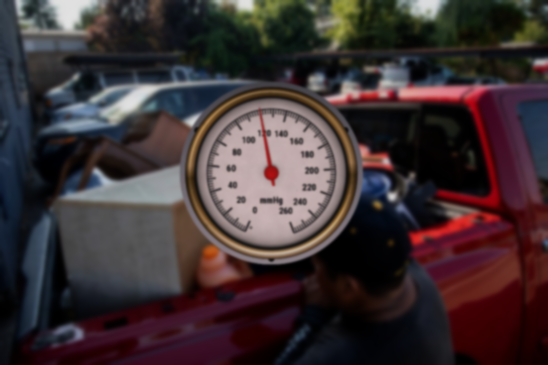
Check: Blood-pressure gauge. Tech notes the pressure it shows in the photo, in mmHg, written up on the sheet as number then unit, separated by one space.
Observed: 120 mmHg
